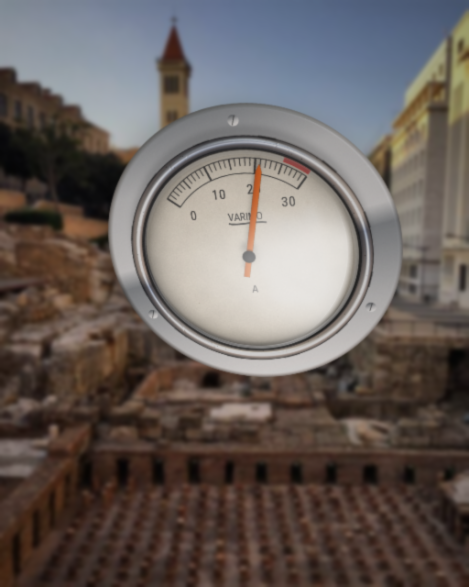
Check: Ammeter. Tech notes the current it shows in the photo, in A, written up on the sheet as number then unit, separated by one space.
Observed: 21 A
